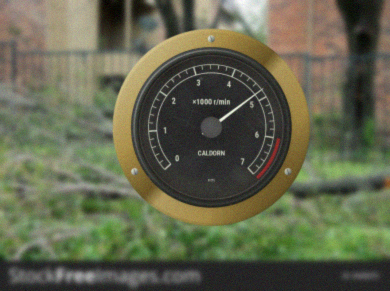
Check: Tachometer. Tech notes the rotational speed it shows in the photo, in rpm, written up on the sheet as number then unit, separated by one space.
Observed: 4800 rpm
